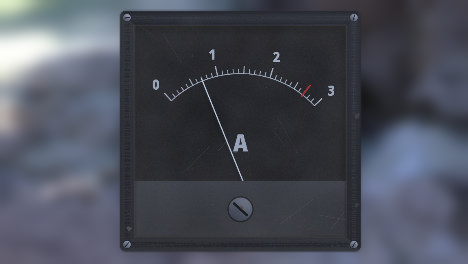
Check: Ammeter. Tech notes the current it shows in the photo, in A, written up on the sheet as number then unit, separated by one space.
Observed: 0.7 A
